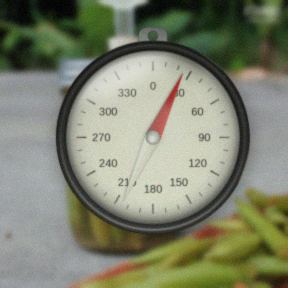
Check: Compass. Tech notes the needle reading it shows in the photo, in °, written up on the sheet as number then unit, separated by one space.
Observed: 25 °
